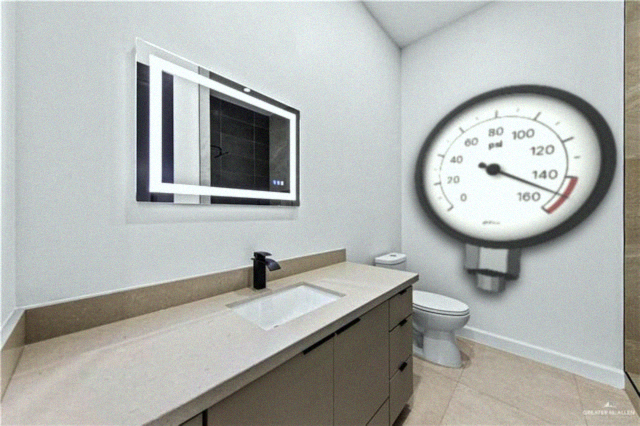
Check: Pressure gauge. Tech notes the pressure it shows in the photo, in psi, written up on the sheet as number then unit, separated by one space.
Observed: 150 psi
